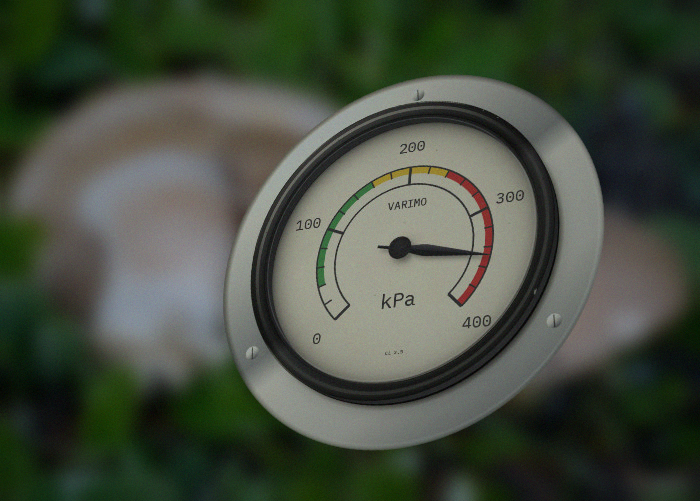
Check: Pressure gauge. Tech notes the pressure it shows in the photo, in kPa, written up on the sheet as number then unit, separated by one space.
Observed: 350 kPa
